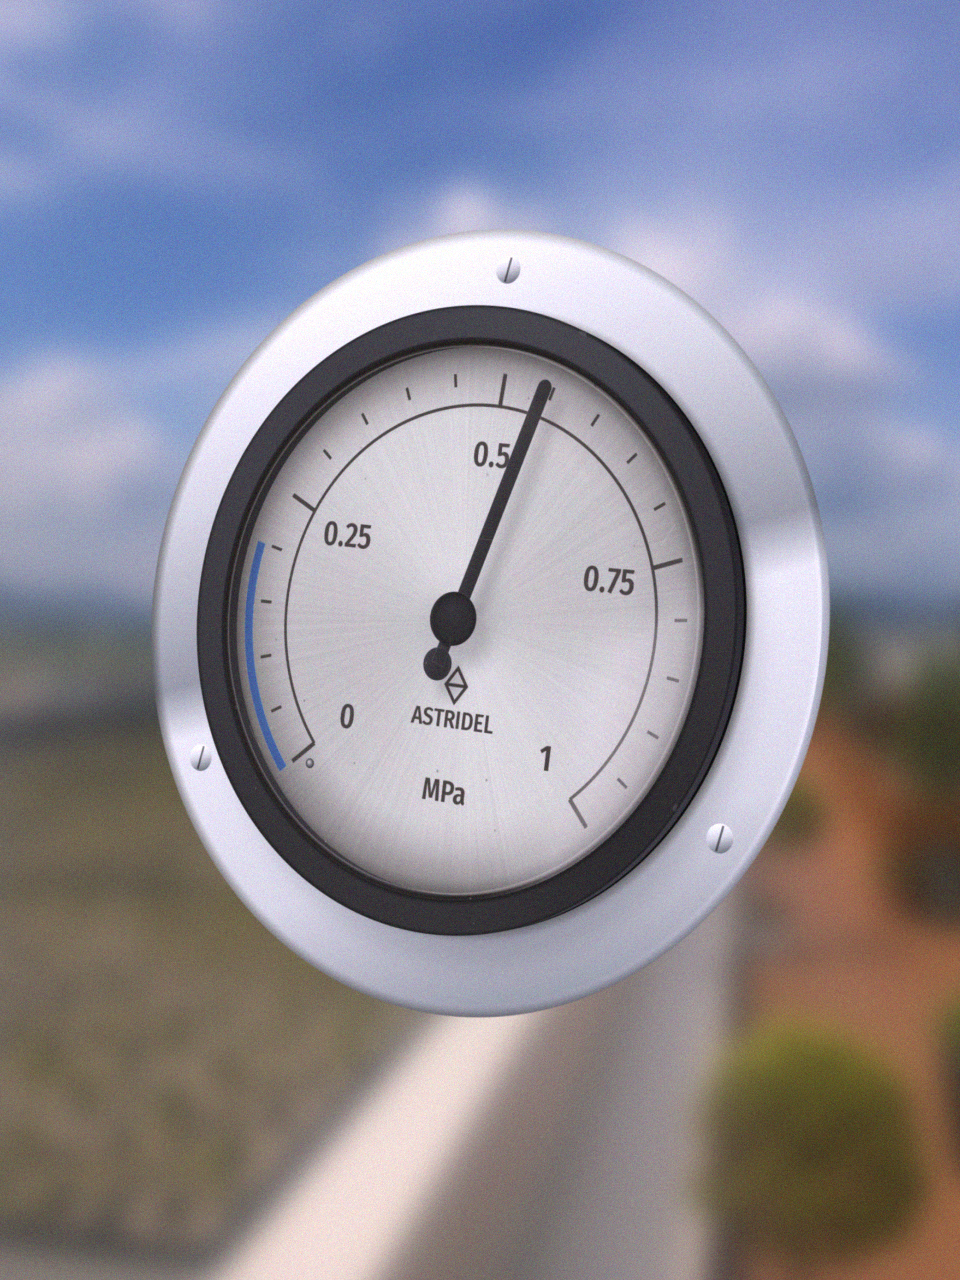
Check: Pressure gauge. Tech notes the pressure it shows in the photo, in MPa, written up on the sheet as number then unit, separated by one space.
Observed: 0.55 MPa
